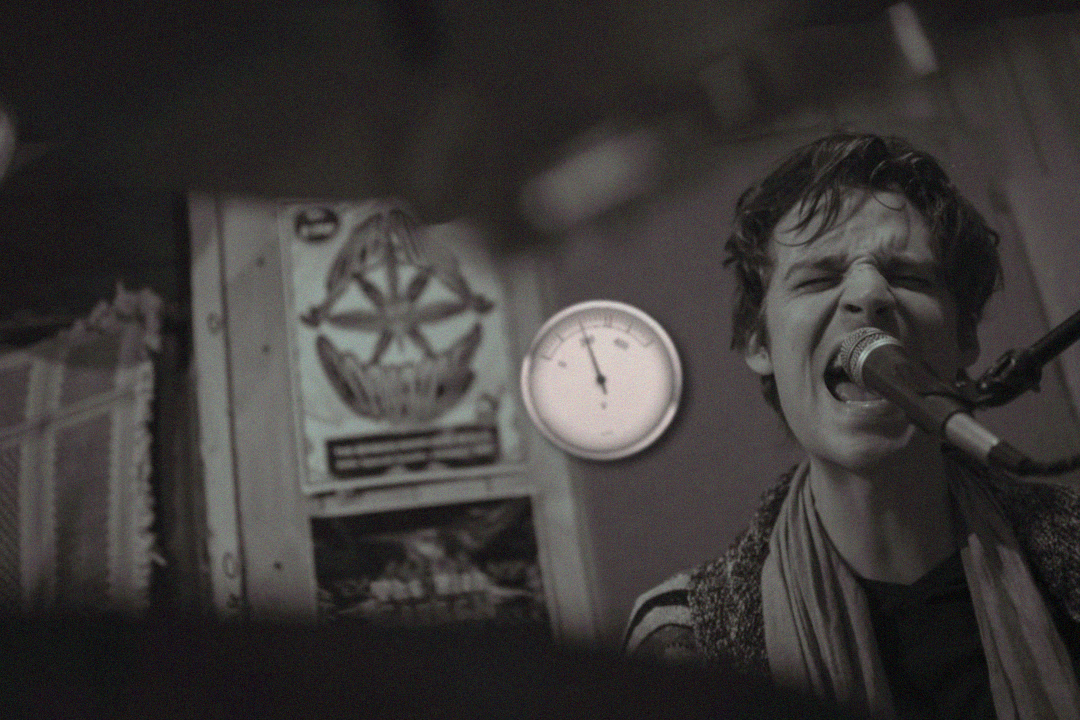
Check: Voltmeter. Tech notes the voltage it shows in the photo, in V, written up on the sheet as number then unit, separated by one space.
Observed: 200 V
